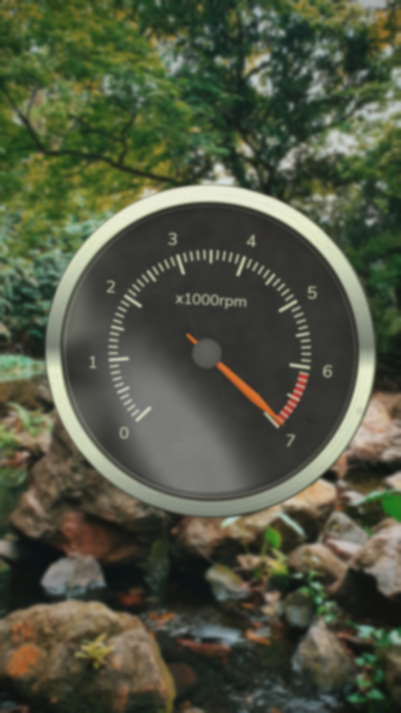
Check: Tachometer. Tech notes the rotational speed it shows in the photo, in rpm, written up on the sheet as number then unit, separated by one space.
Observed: 6900 rpm
